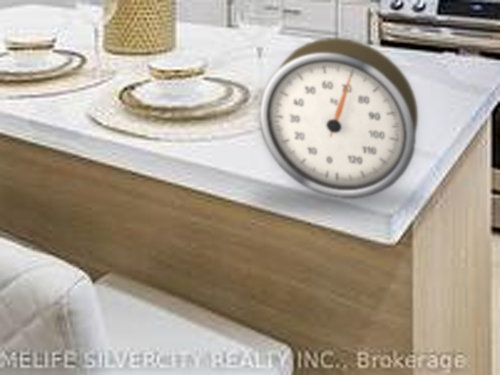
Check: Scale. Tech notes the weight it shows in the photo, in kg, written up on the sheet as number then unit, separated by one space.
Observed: 70 kg
